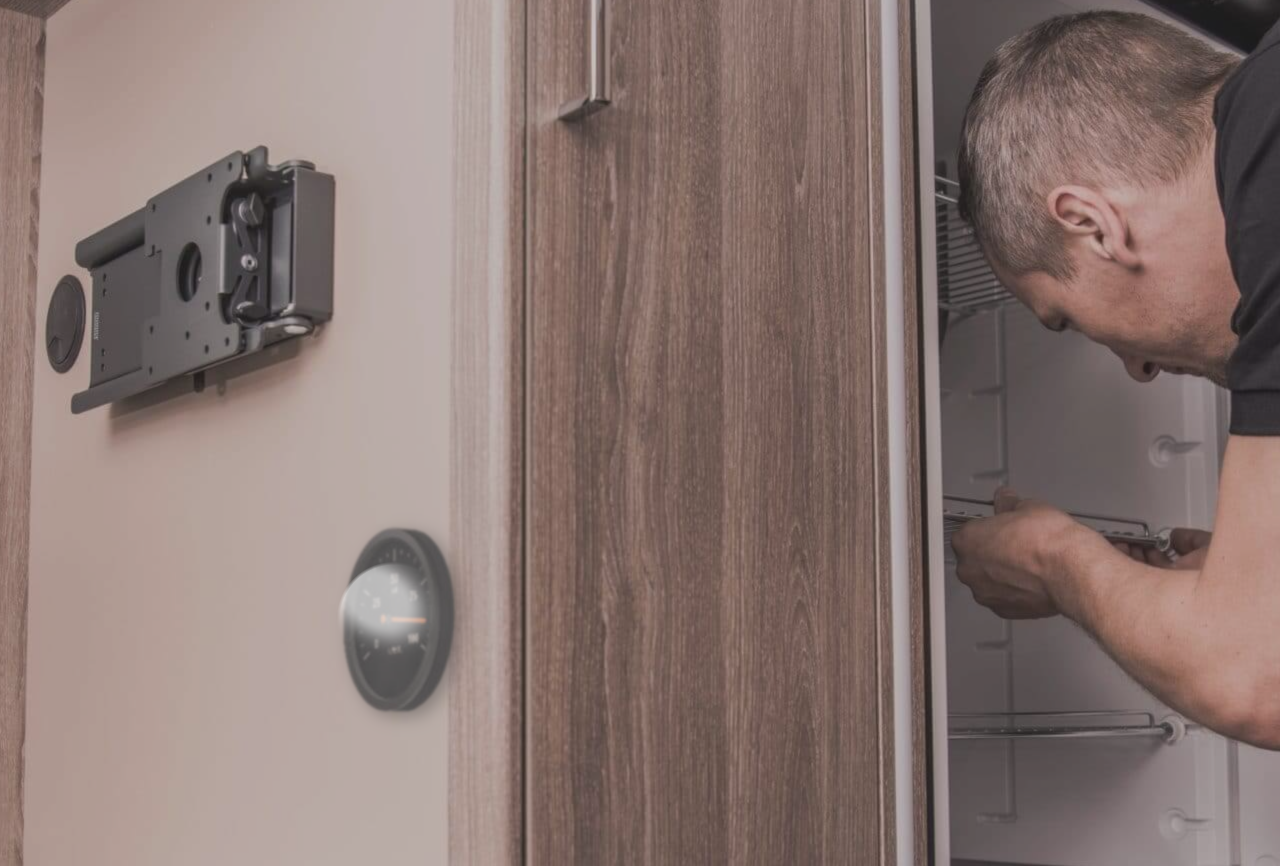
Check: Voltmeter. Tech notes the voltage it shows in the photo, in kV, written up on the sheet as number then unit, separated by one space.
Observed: 90 kV
